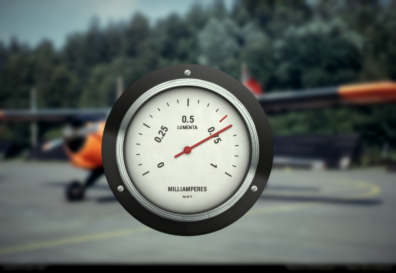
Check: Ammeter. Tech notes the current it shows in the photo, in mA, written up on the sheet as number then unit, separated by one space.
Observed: 0.75 mA
